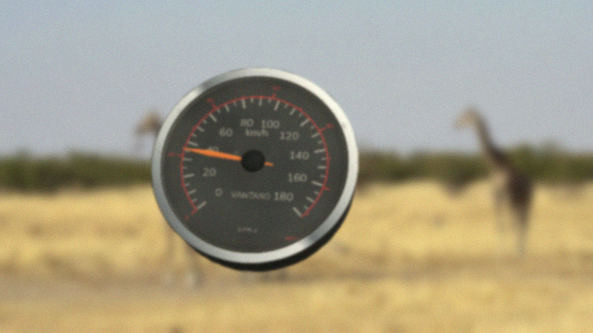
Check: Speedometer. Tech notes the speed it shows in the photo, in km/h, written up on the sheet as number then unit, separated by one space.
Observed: 35 km/h
